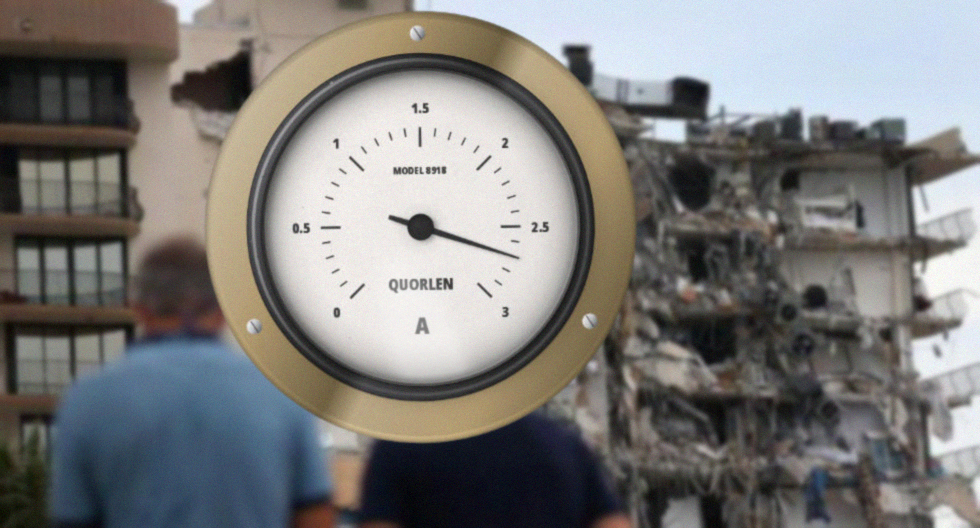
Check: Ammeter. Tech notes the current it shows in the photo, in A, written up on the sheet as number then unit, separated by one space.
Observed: 2.7 A
